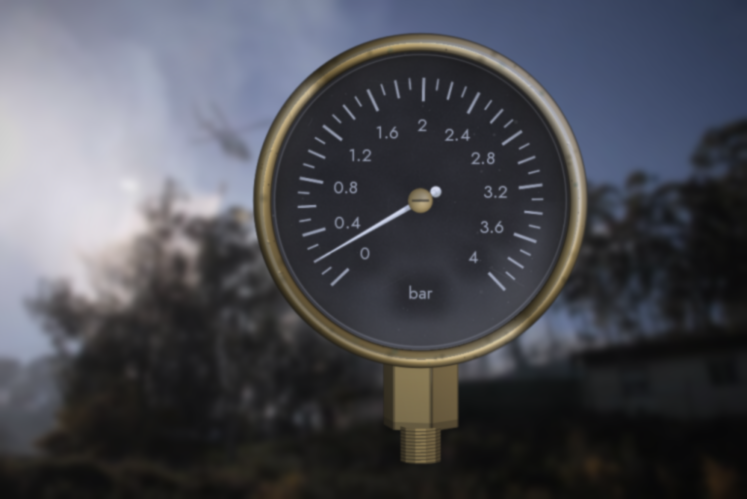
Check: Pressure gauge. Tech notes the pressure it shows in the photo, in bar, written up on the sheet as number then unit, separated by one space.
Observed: 0.2 bar
